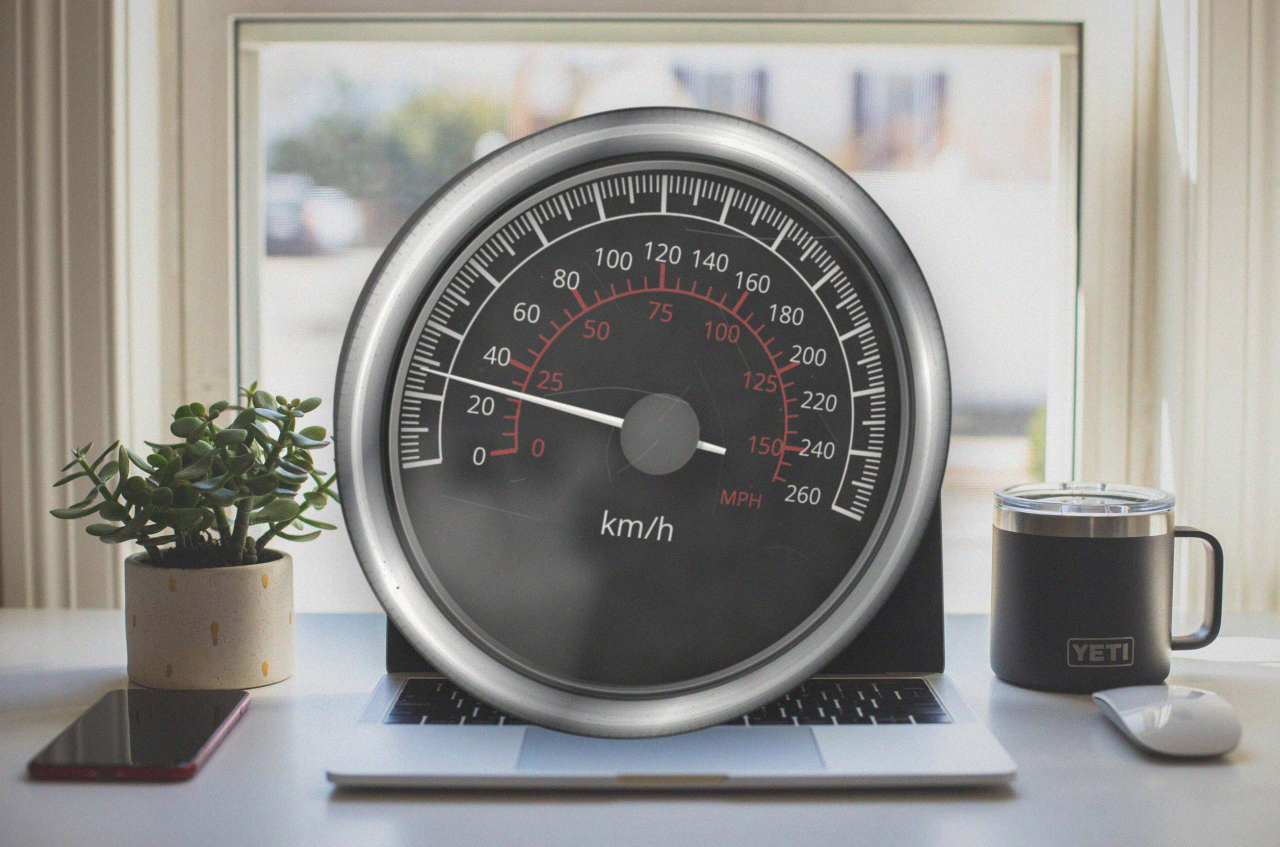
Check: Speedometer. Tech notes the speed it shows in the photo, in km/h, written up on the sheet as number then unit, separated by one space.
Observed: 28 km/h
